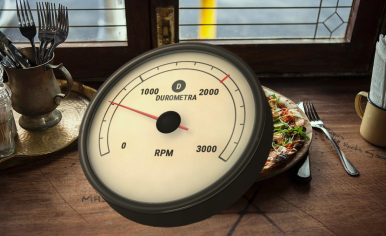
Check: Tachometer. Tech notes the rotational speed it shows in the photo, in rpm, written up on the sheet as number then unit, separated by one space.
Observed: 600 rpm
